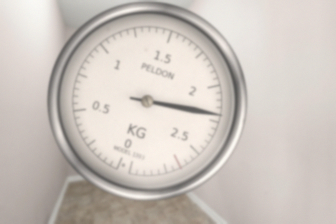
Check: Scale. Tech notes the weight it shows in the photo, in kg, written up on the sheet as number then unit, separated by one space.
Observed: 2.2 kg
